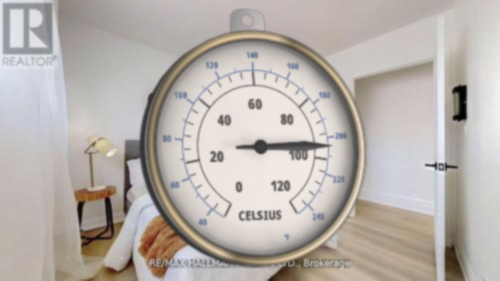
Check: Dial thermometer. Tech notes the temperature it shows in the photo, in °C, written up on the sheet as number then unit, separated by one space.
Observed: 96 °C
